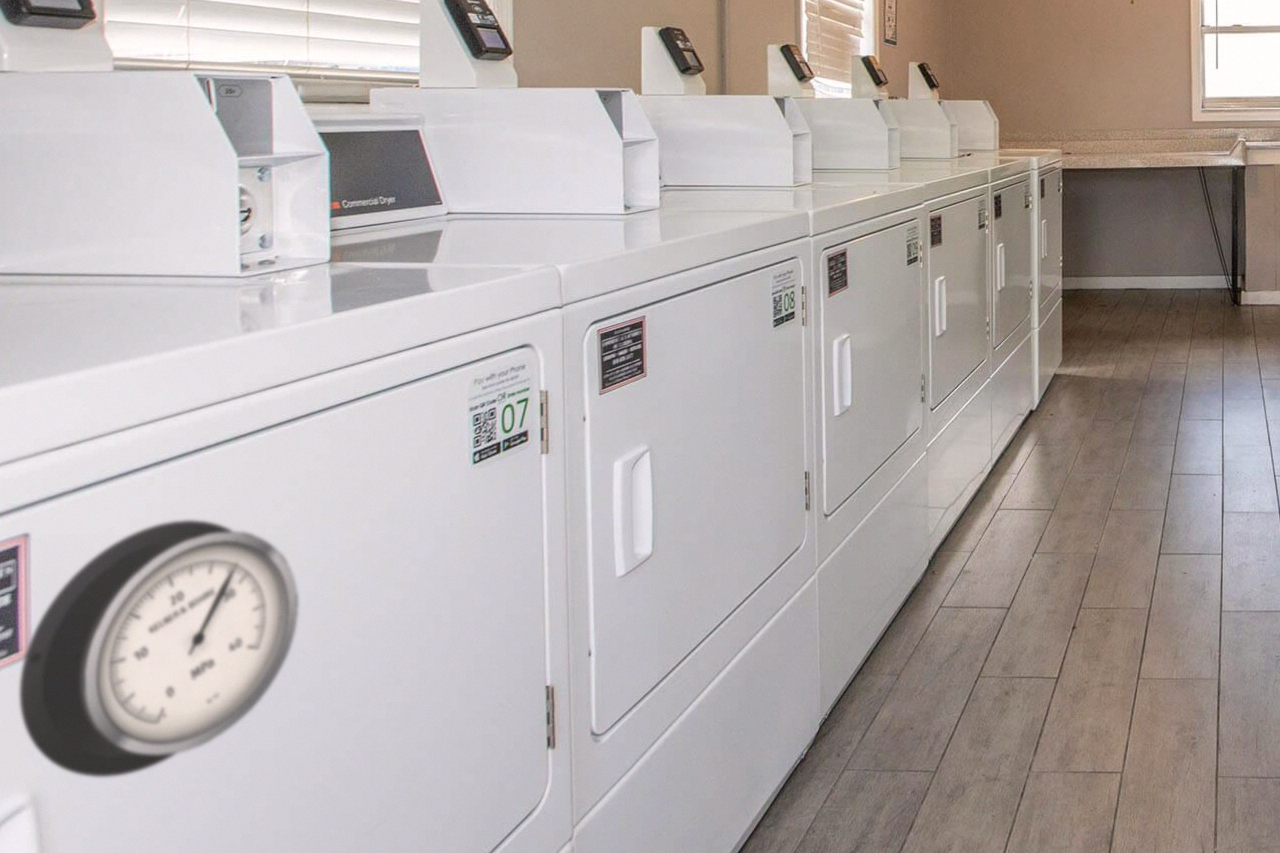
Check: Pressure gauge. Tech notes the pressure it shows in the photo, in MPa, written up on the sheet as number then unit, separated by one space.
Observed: 27.5 MPa
